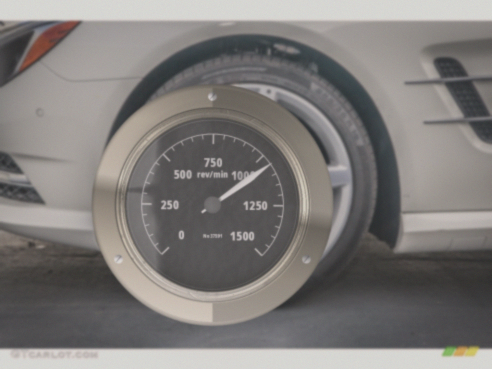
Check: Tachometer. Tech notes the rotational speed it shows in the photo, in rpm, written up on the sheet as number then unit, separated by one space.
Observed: 1050 rpm
